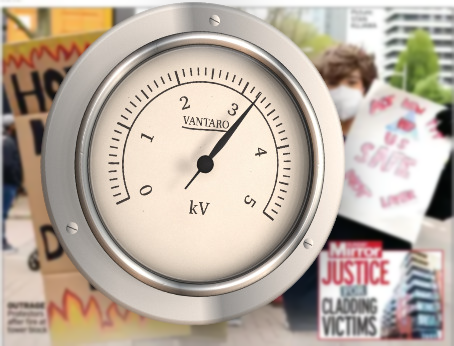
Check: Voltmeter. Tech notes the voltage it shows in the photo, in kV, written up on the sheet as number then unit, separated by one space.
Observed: 3.2 kV
